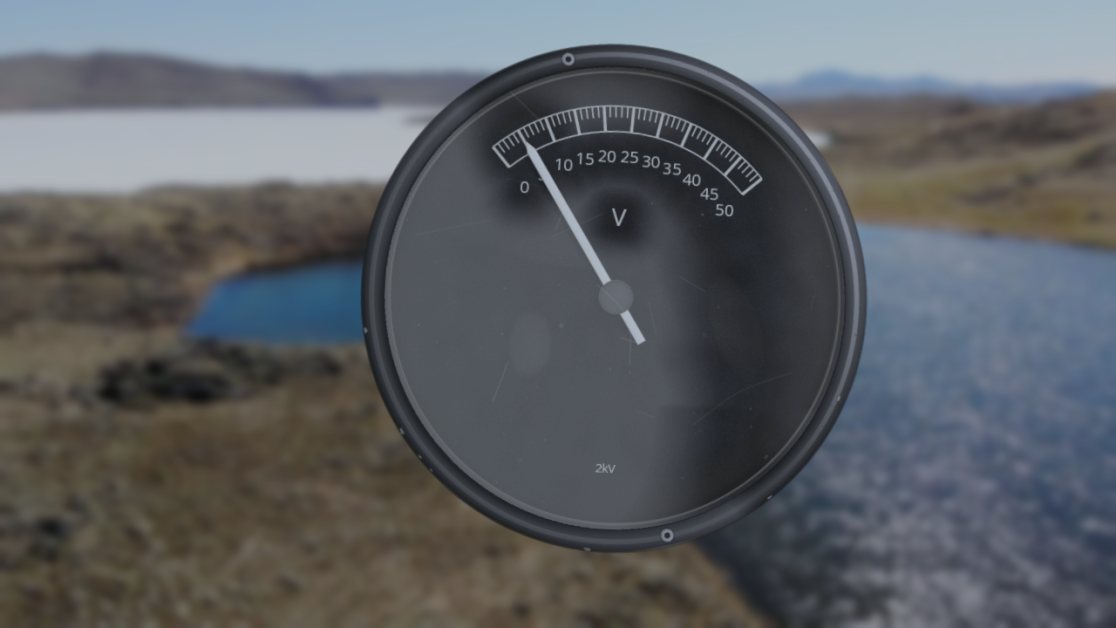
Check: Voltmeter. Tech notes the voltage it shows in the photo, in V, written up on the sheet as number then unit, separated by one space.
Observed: 5 V
